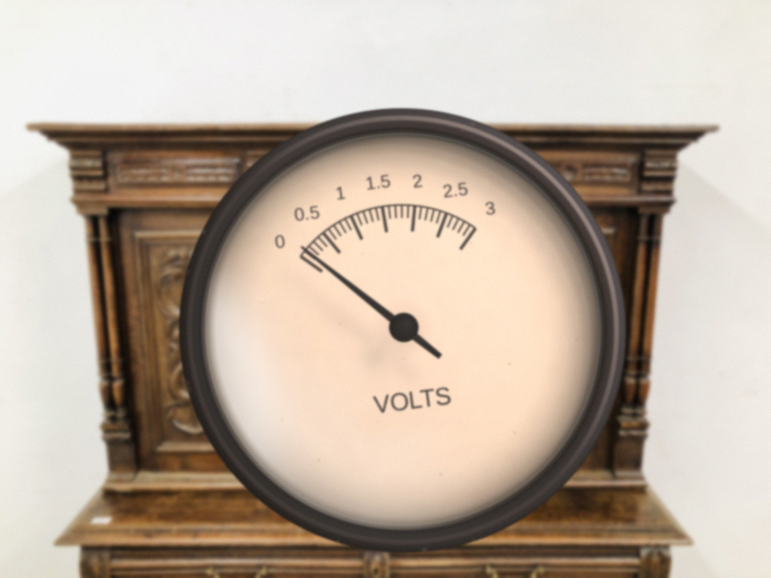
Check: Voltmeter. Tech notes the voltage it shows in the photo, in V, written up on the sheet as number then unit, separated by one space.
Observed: 0.1 V
